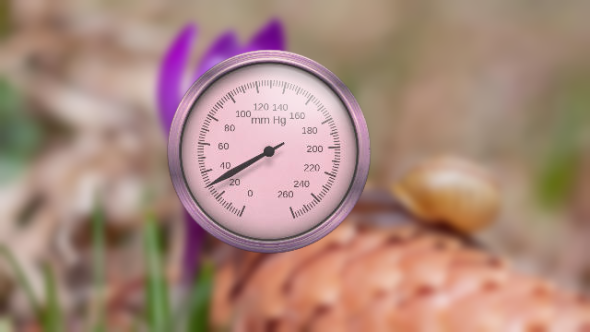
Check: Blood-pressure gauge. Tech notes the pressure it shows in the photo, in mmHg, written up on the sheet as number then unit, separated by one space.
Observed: 30 mmHg
